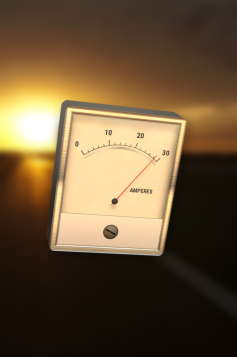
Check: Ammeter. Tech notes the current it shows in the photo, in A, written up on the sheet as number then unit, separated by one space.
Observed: 28 A
